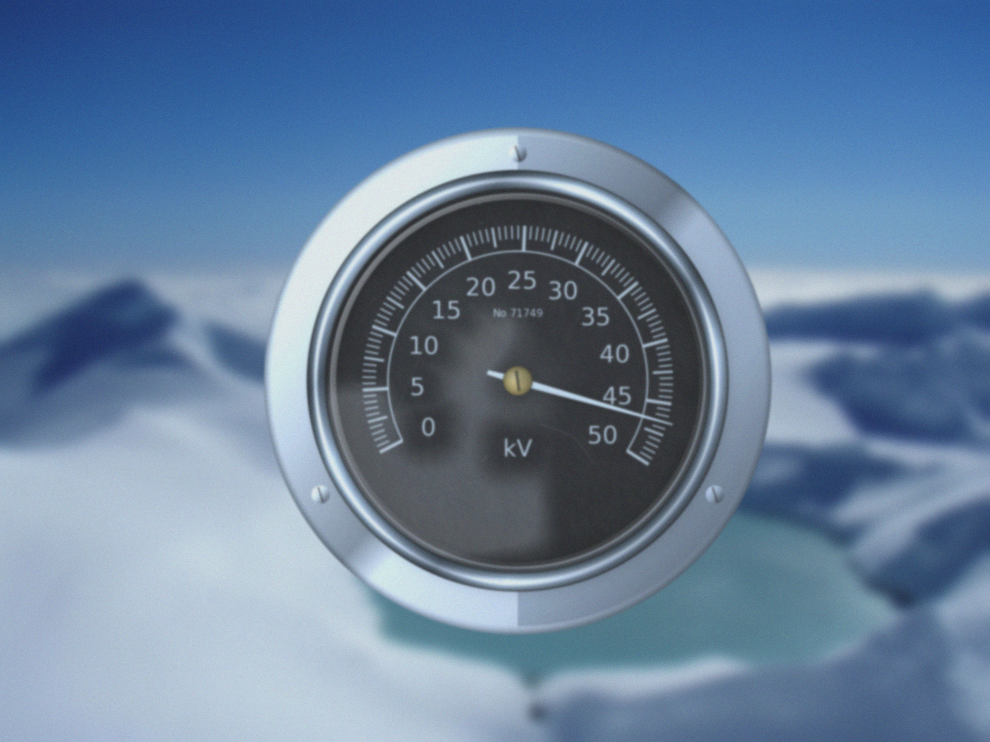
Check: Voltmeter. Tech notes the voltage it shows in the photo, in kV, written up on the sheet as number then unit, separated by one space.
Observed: 46.5 kV
